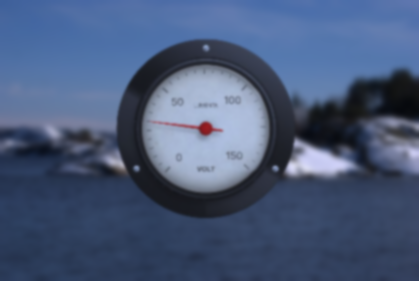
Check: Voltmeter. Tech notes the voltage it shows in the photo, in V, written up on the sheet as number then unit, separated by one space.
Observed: 30 V
